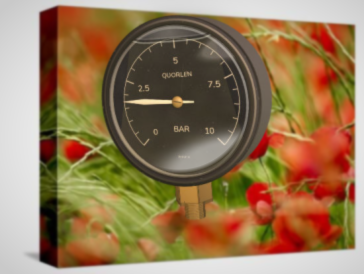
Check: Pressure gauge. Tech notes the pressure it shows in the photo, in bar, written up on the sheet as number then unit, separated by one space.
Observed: 1.75 bar
